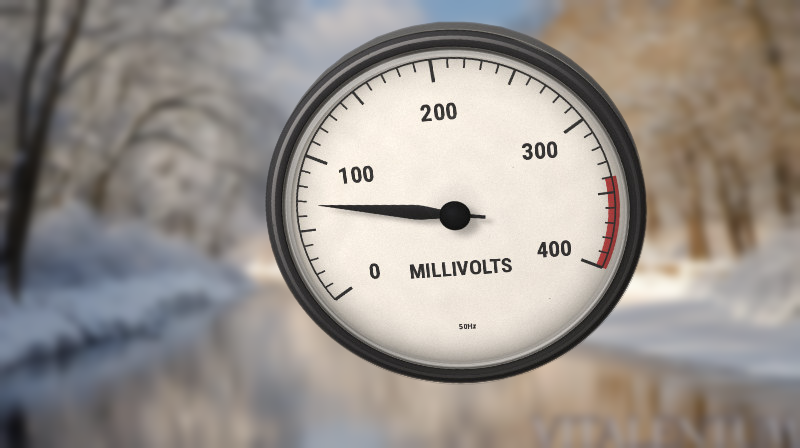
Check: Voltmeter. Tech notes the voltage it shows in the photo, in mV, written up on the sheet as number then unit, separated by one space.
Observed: 70 mV
